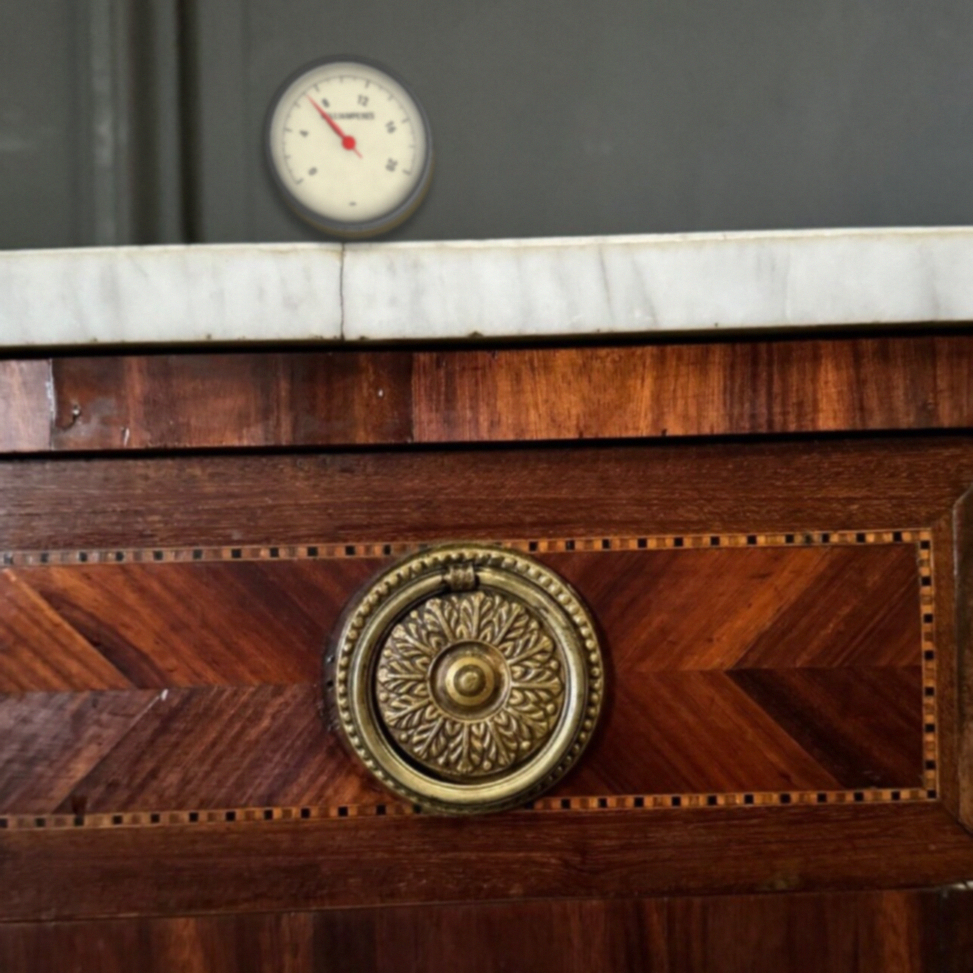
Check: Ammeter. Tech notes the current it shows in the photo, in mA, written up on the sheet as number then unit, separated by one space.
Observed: 7 mA
